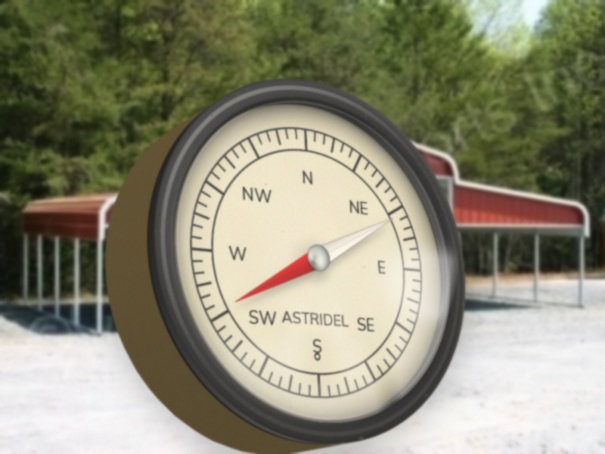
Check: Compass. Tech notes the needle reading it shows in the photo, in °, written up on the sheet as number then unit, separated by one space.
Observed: 242.5 °
